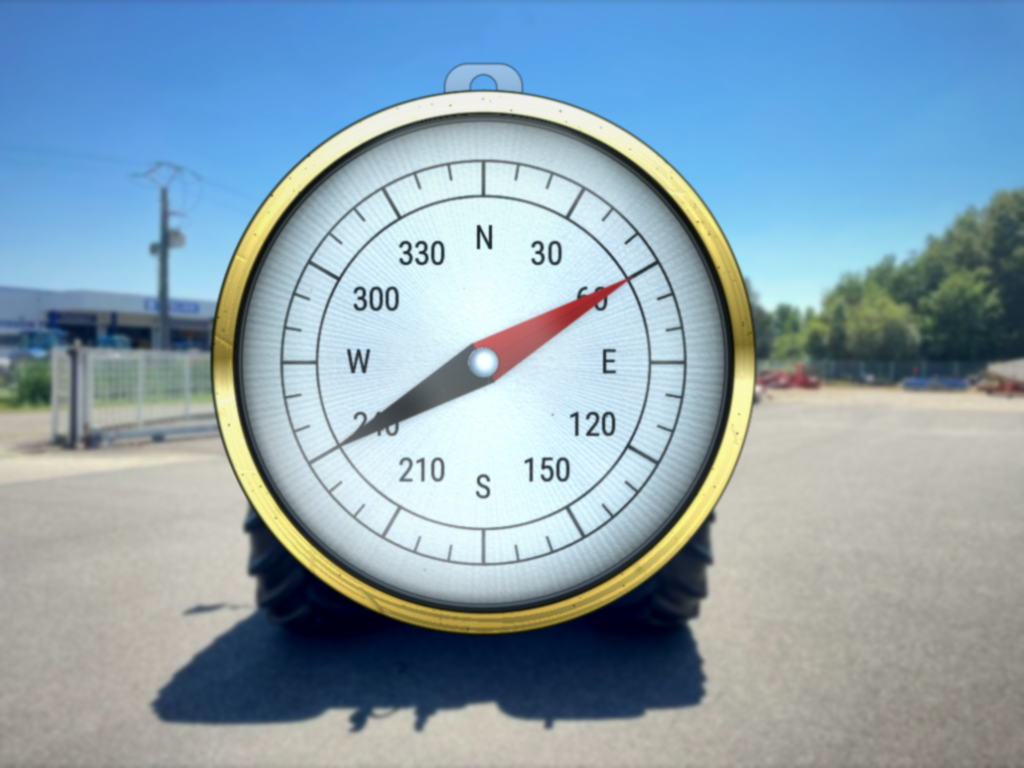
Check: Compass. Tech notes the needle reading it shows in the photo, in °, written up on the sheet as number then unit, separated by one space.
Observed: 60 °
